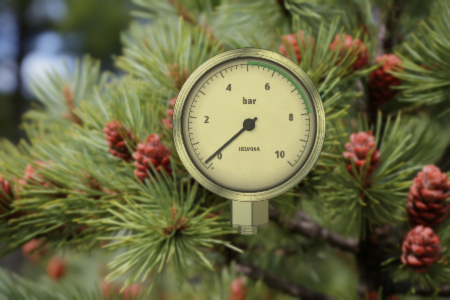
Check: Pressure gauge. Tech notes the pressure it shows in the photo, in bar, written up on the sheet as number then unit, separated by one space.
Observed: 0.2 bar
